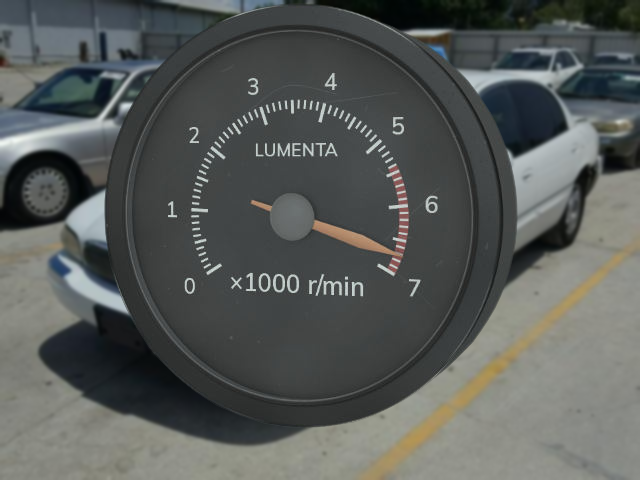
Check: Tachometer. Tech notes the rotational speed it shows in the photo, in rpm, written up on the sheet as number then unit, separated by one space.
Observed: 6700 rpm
